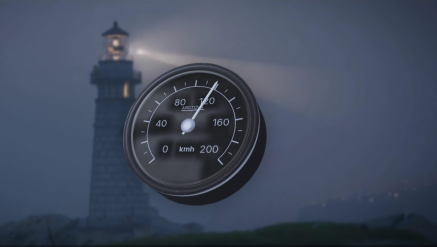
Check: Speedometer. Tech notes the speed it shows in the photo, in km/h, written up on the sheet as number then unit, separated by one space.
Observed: 120 km/h
